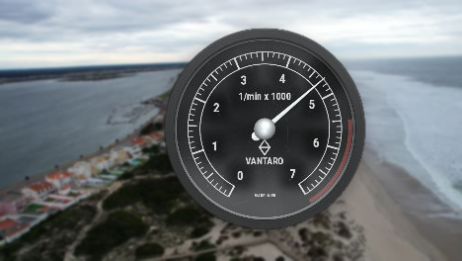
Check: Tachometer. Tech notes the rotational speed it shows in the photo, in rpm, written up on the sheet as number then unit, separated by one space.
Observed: 4700 rpm
